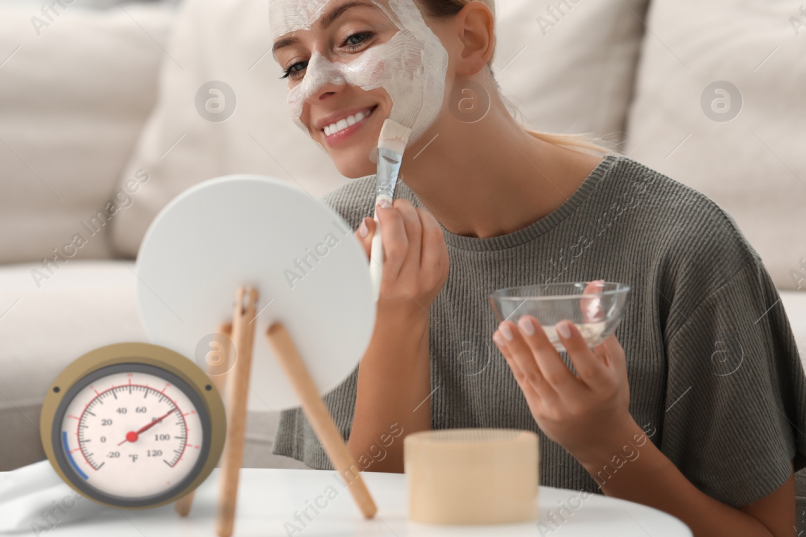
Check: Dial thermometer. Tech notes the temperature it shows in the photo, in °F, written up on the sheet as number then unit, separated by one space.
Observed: 80 °F
